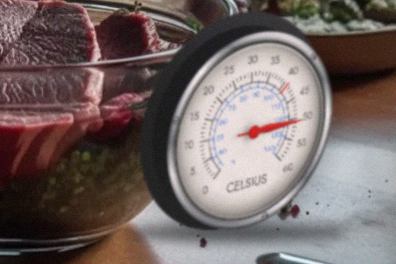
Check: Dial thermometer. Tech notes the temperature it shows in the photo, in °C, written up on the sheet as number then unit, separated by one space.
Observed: 50 °C
